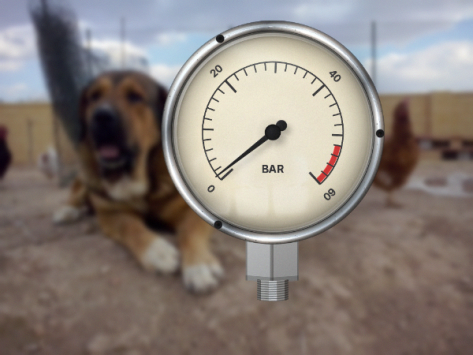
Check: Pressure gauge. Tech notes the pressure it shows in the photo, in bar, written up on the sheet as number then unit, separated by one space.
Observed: 1 bar
